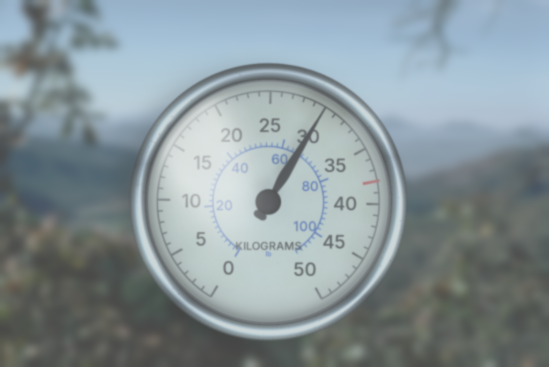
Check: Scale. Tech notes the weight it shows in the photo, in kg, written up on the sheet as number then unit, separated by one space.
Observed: 30 kg
